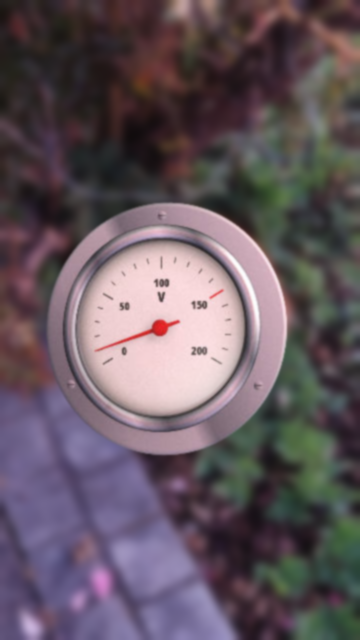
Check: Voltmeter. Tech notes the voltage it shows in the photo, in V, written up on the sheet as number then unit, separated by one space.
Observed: 10 V
